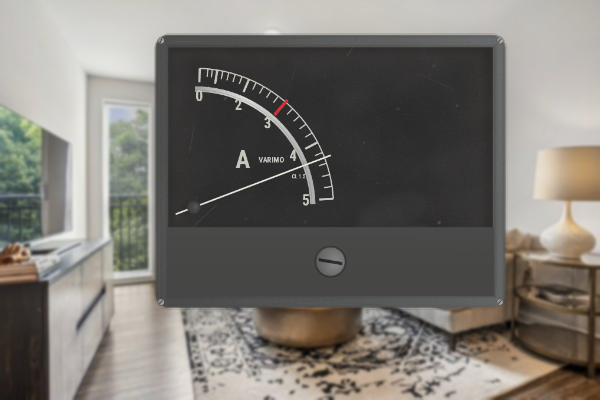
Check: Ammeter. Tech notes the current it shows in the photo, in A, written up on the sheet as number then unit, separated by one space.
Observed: 4.3 A
